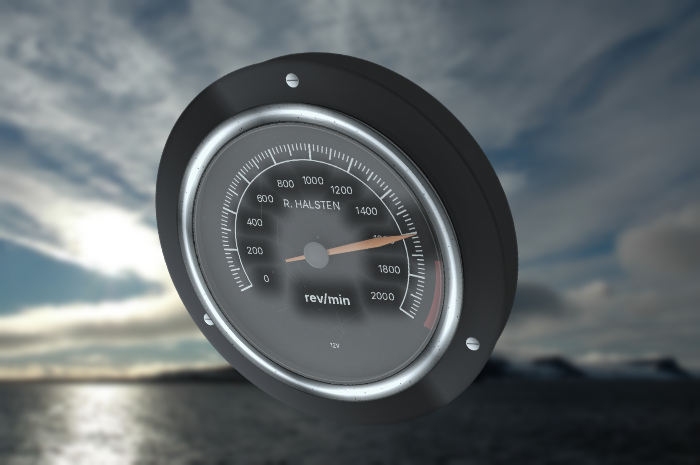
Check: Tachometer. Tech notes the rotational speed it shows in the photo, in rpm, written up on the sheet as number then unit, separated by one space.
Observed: 1600 rpm
